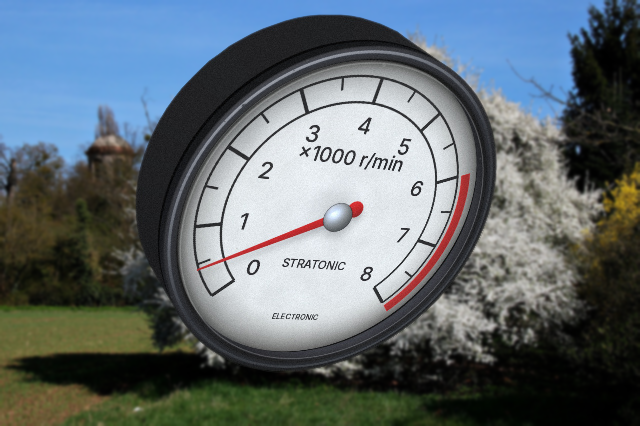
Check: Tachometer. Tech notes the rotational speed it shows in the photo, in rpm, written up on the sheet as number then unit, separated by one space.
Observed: 500 rpm
